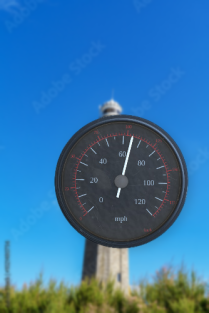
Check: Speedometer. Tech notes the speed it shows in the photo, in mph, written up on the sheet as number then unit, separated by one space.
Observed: 65 mph
